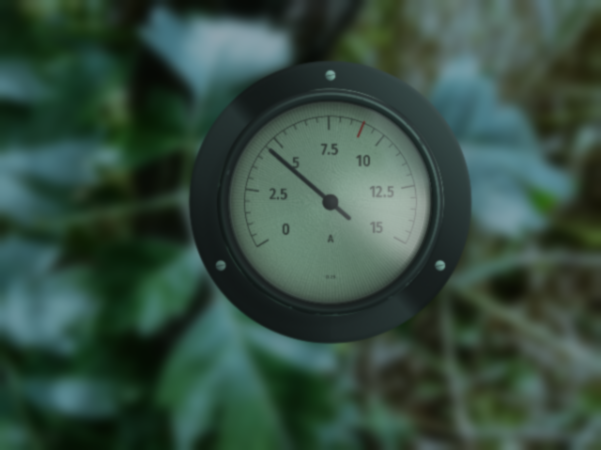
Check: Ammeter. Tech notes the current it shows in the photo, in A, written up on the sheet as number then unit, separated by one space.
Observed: 4.5 A
